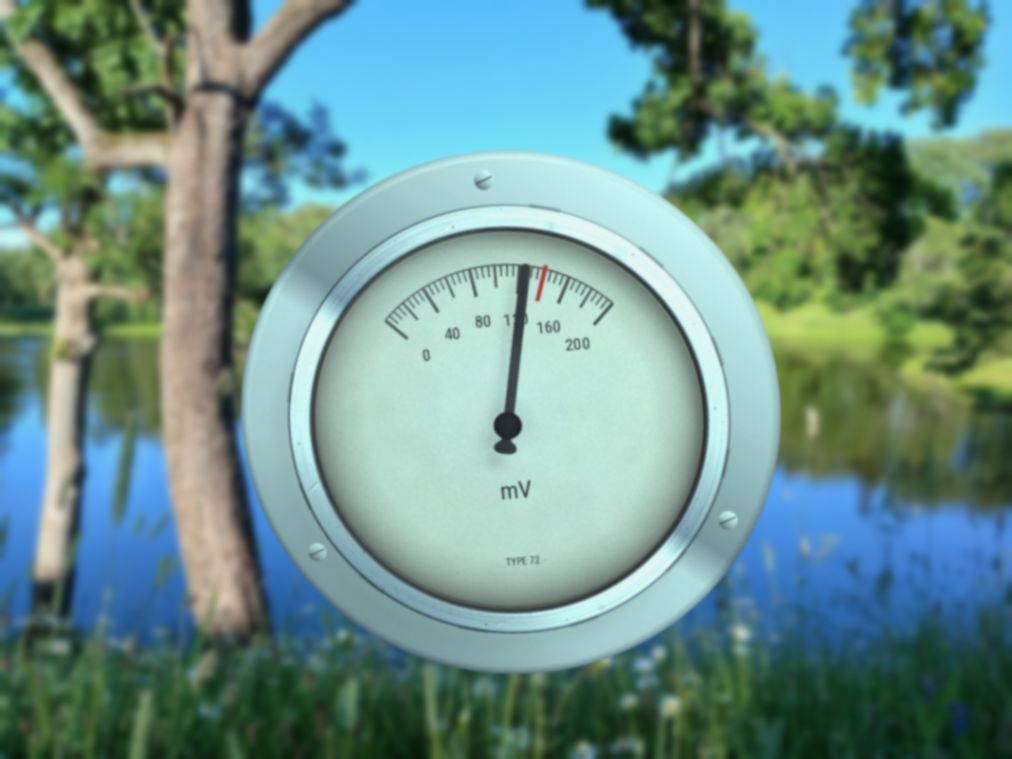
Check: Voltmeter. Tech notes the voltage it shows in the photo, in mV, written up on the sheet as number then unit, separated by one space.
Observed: 125 mV
